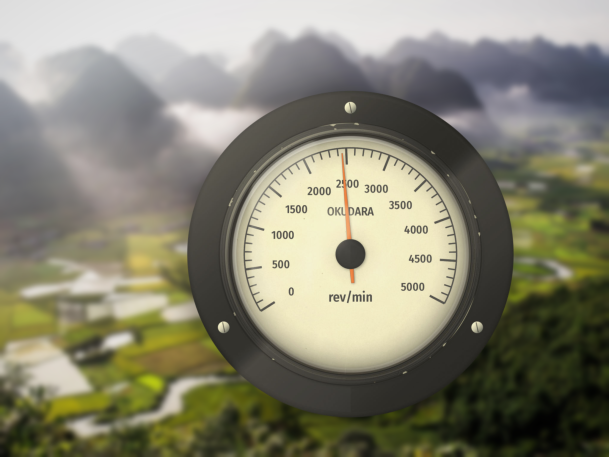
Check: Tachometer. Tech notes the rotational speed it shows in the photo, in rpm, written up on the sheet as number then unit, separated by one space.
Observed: 2450 rpm
